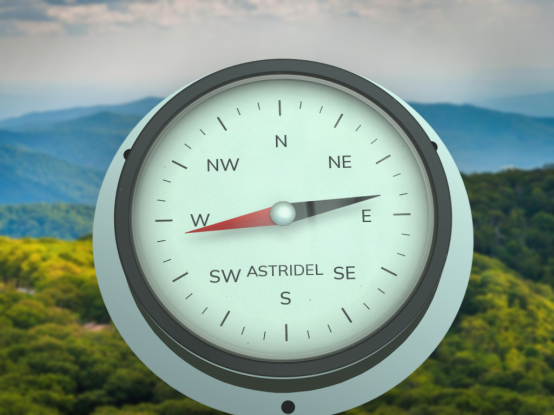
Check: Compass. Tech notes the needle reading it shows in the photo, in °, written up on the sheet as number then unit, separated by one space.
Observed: 260 °
